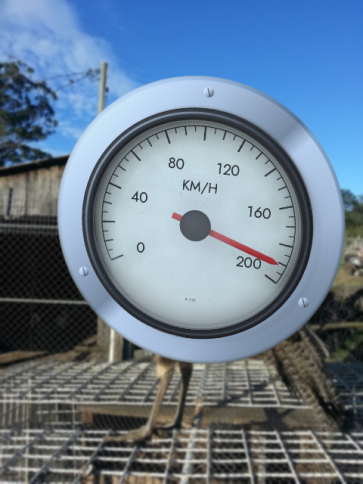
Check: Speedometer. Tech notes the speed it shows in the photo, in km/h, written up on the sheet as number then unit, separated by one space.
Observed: 190 km/h
